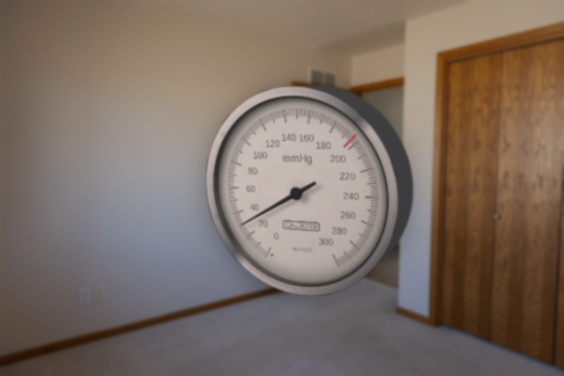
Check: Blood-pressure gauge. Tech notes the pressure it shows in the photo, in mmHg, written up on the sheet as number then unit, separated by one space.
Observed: 30 mmHg
